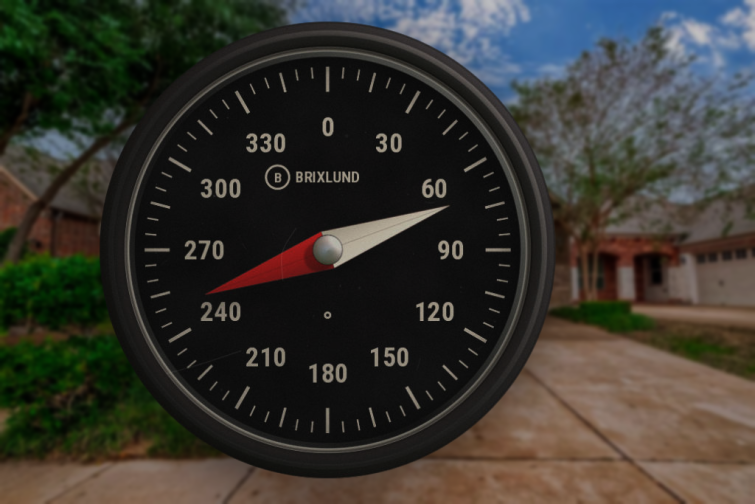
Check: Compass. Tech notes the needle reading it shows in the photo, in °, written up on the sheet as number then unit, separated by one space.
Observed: 250 °
